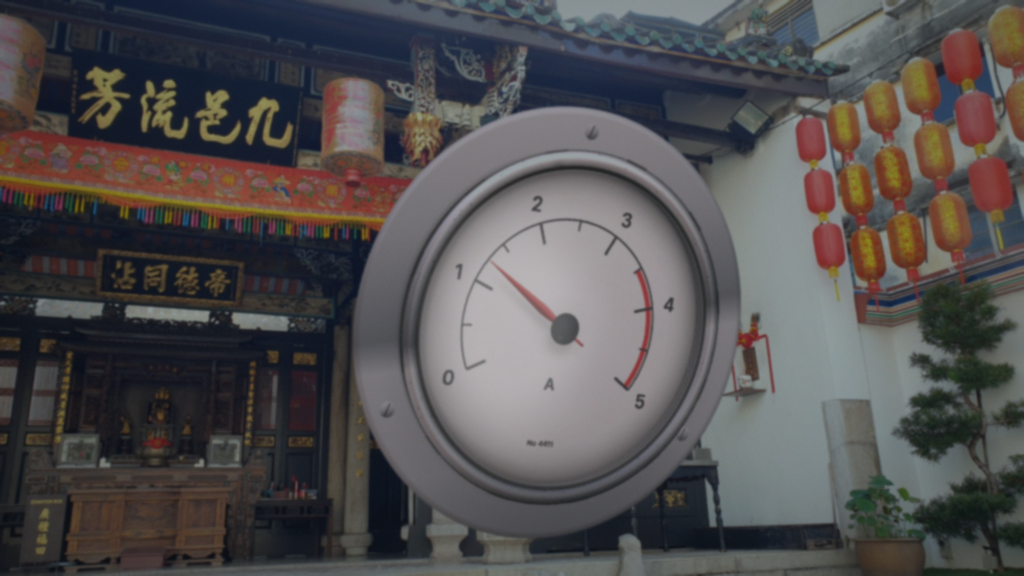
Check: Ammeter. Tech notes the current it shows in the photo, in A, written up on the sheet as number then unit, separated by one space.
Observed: 1.25 A
